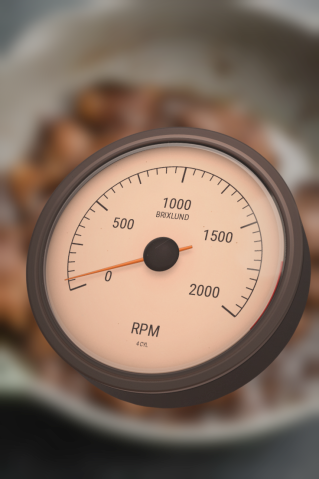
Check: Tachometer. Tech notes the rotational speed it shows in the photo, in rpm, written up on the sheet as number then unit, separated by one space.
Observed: 50 rpm
